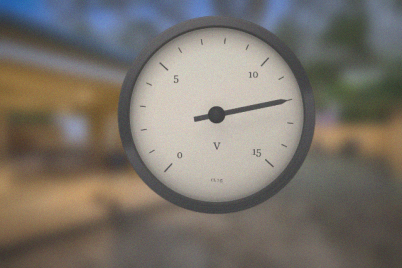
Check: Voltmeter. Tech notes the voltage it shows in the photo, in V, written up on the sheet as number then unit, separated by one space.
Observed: 12 V
